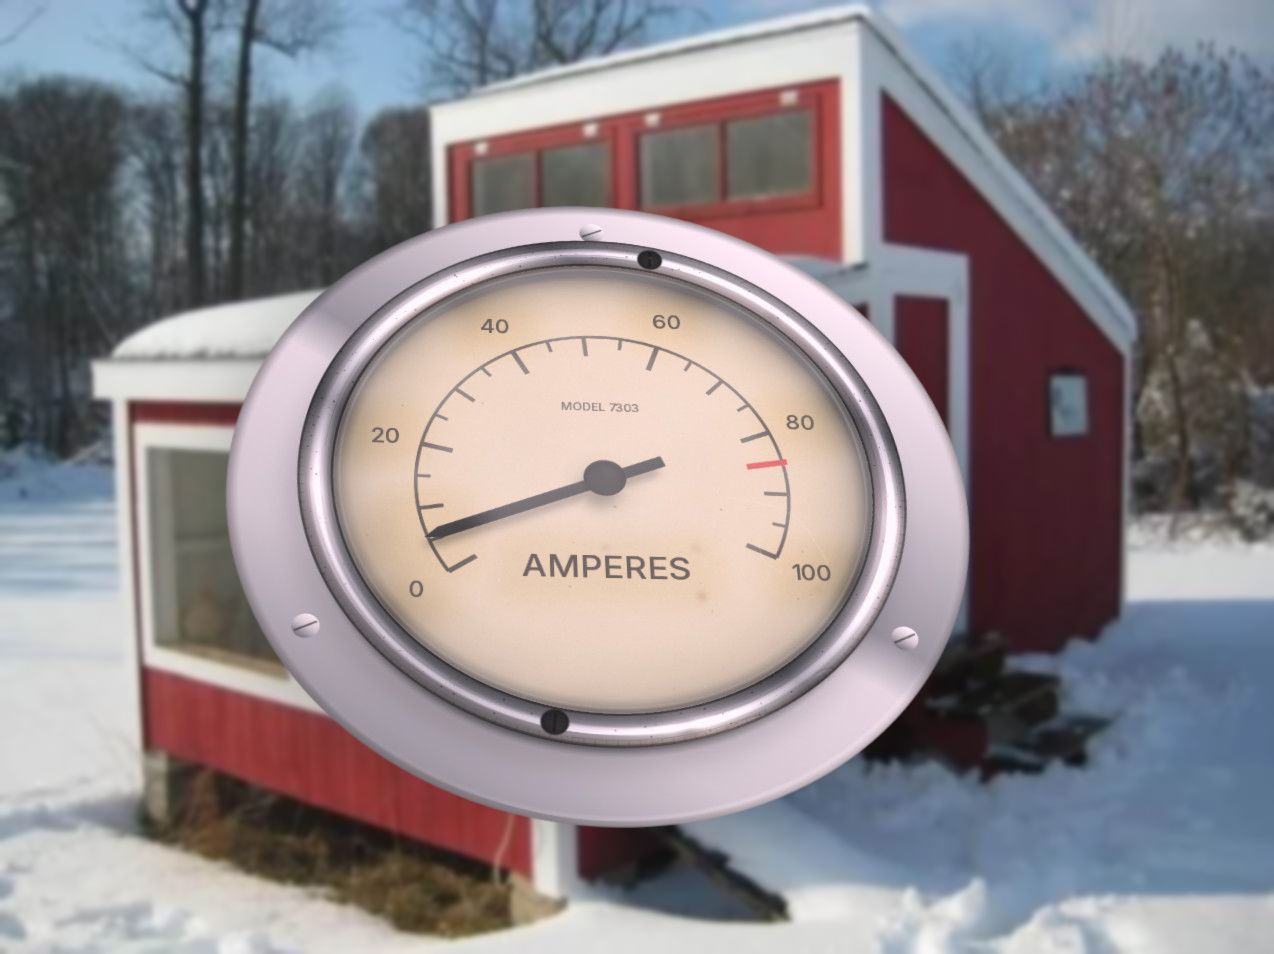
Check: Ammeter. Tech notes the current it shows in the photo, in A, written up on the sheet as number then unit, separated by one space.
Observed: 5 A
